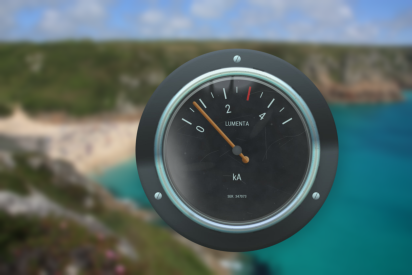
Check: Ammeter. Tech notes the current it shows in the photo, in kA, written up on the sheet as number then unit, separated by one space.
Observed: 0.75 kA
